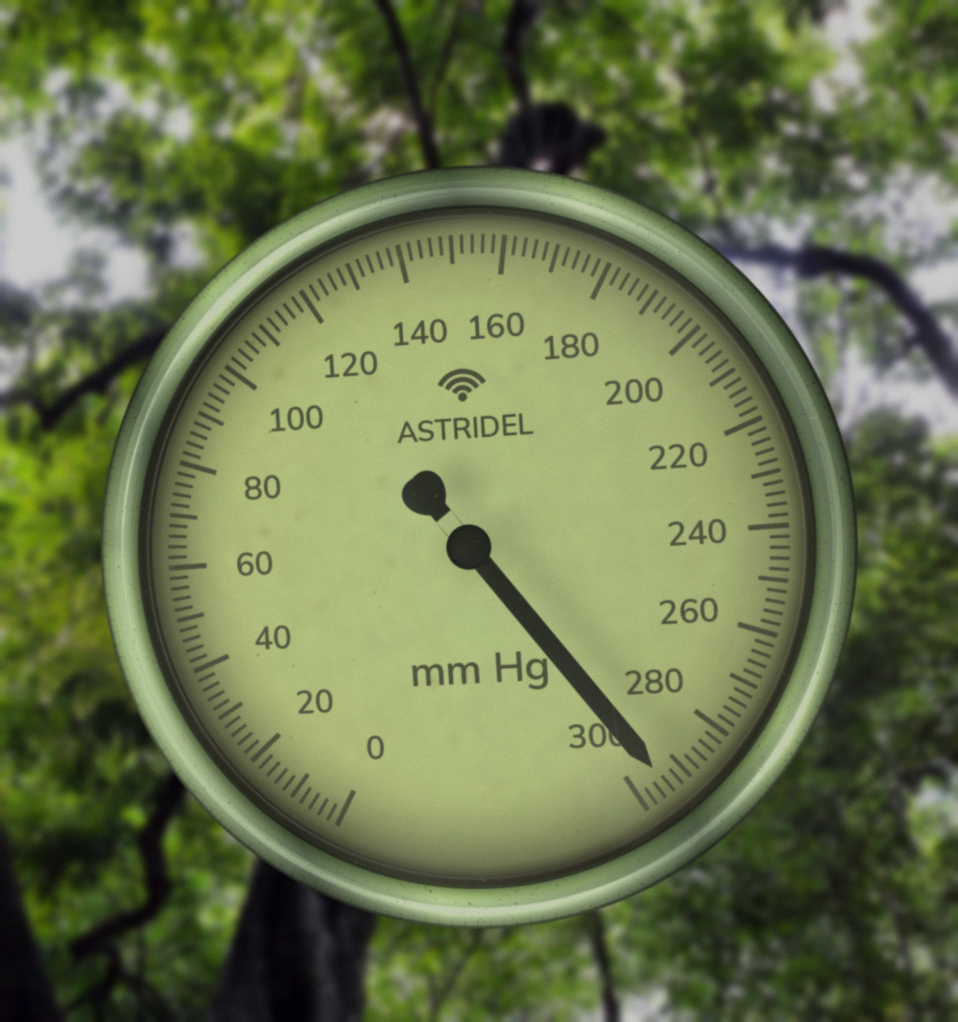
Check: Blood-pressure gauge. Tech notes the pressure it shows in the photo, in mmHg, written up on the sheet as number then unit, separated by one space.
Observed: 294 mmHg
